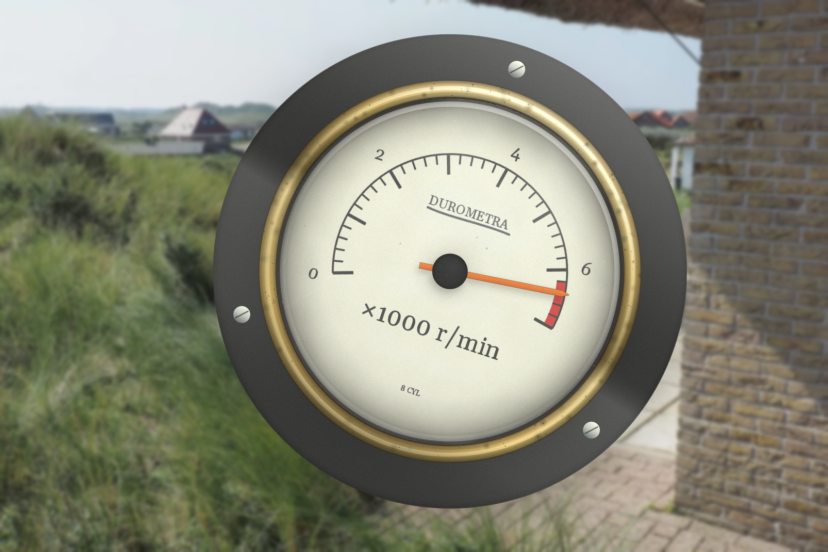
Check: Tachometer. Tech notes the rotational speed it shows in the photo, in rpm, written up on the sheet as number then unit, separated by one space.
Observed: 6400 rpm
